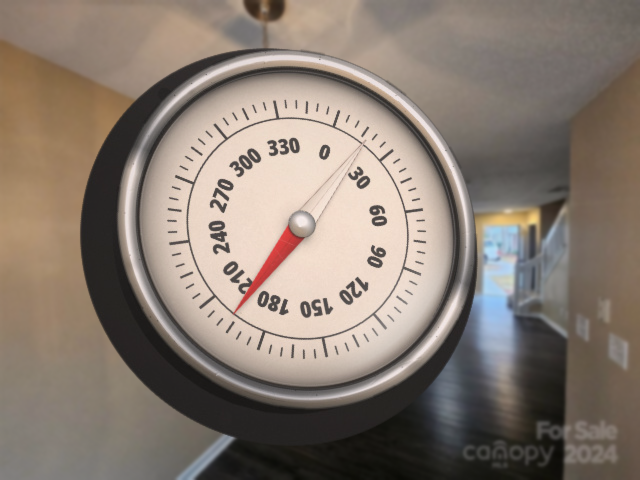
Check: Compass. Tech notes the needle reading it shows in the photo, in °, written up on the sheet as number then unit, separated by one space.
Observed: 197.5 °
